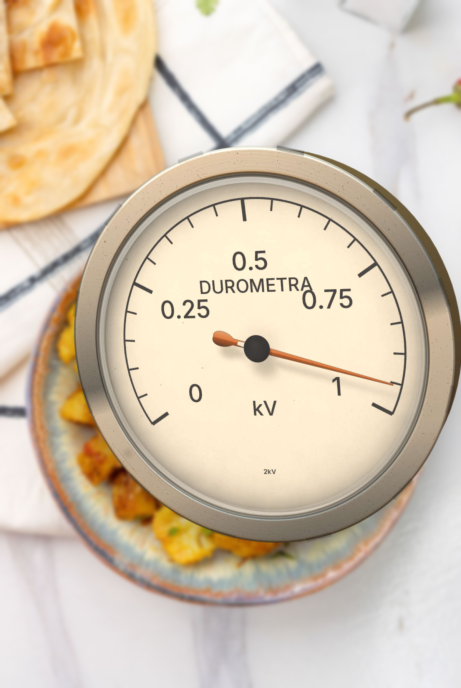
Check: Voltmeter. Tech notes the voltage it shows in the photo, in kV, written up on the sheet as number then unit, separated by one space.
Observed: 0.95 kV
